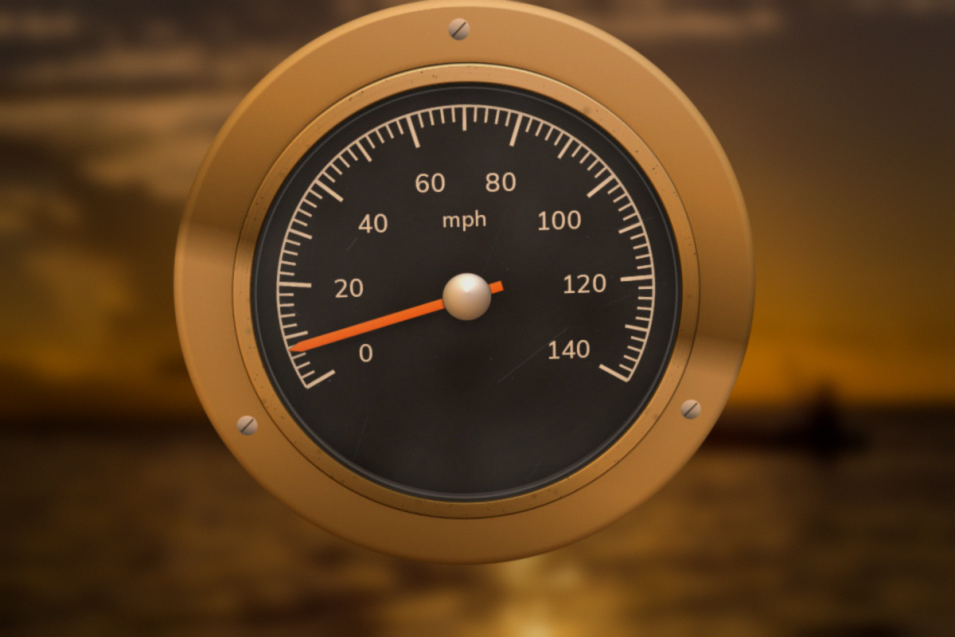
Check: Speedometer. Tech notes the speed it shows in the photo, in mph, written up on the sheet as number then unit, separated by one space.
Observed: 8 mph
